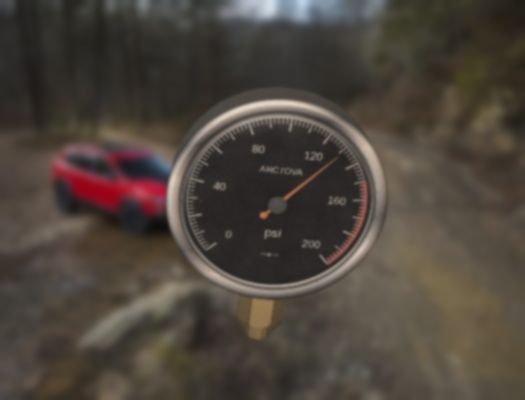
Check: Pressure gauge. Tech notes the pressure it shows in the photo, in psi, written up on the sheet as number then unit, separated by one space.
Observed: 130 psi
